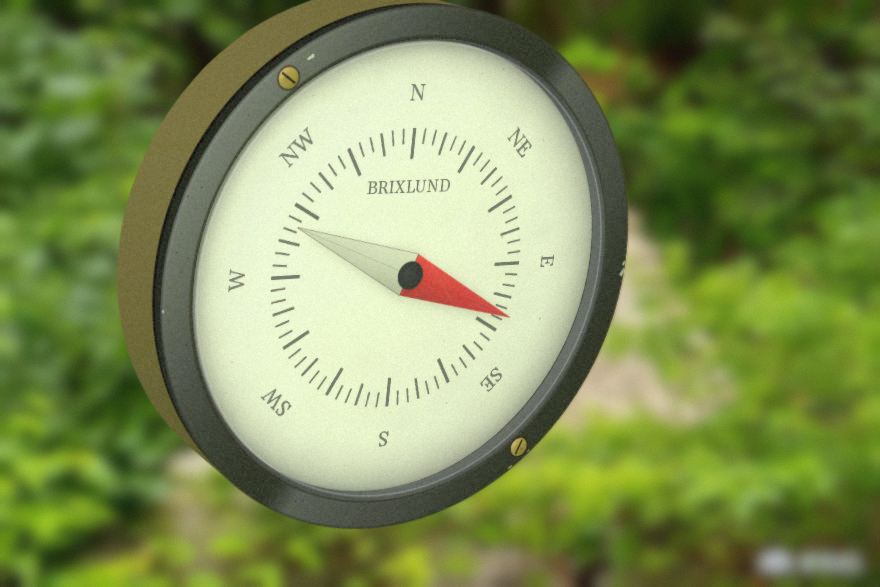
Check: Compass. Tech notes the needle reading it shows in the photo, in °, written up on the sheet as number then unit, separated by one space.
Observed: 112.5 °
